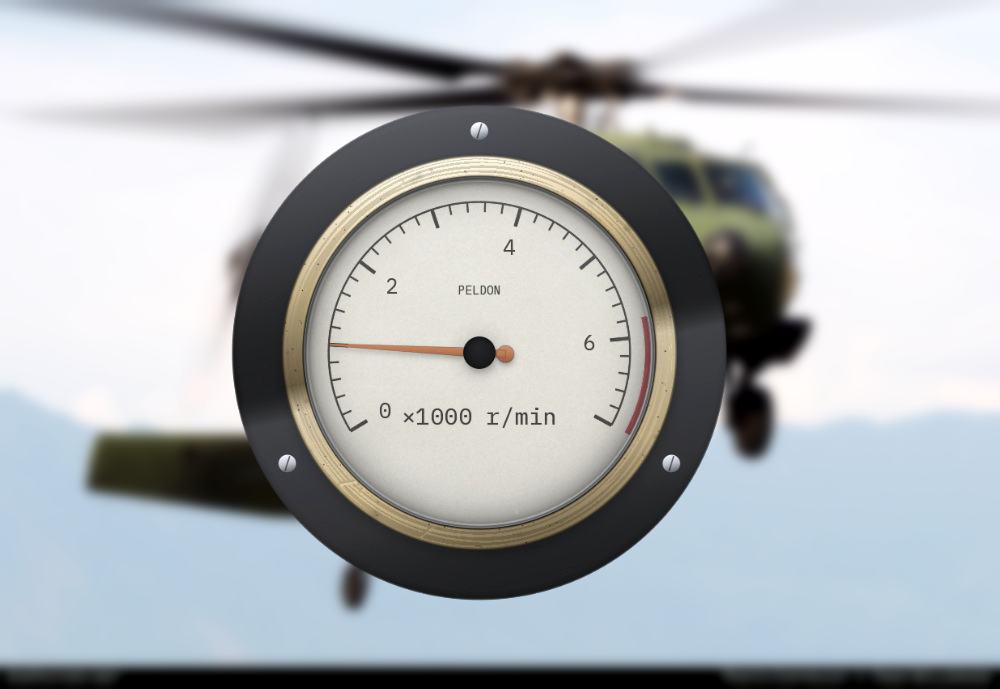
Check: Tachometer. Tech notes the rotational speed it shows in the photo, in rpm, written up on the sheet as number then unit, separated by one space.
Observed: 1000 rpm
